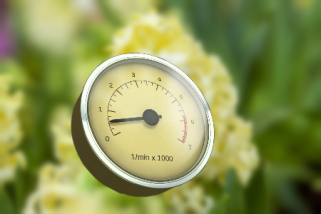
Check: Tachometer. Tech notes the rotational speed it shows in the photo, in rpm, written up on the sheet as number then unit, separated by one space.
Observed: 500 rpm
